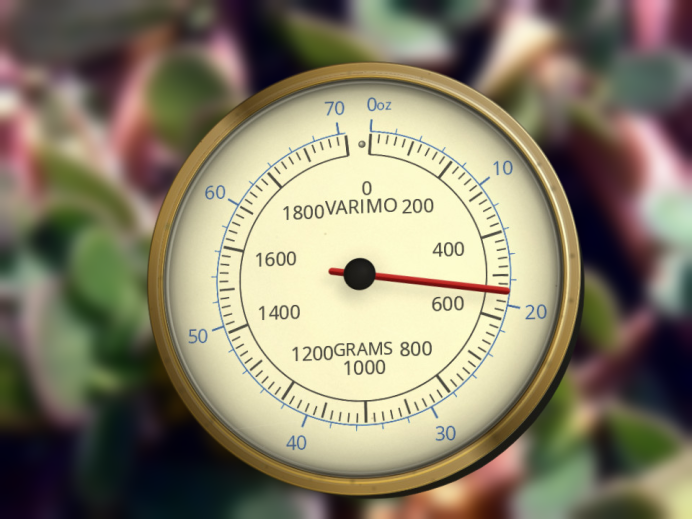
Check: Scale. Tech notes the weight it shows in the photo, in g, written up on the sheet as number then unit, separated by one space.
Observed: 540 g
